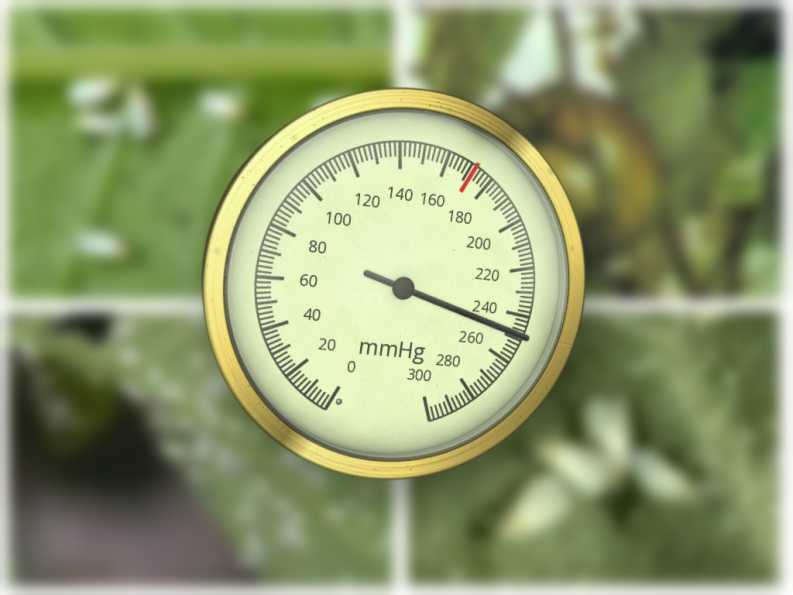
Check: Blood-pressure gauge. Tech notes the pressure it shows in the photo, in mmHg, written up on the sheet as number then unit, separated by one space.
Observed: 248 mmHg
